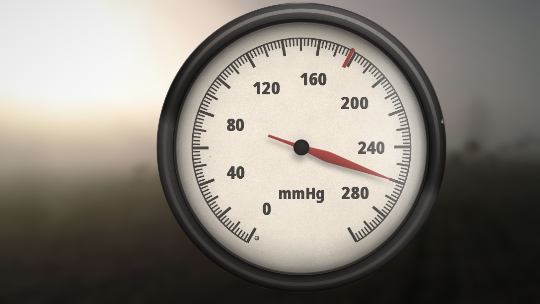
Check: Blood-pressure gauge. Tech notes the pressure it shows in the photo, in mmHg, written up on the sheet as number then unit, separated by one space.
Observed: 260 mmHg
